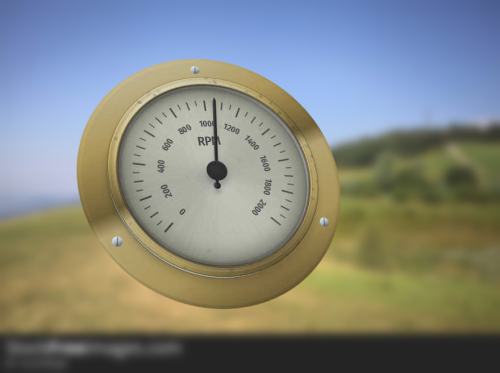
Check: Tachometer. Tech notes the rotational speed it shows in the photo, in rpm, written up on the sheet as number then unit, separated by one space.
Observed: 1050 rpm
